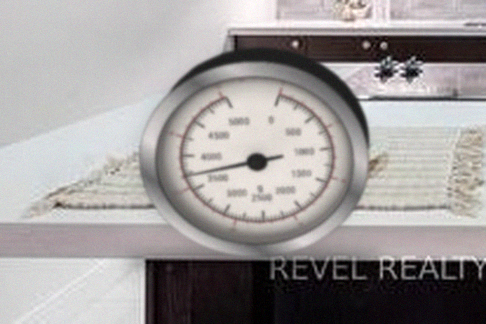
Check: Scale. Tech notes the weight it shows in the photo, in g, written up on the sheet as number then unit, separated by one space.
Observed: 3750 g
